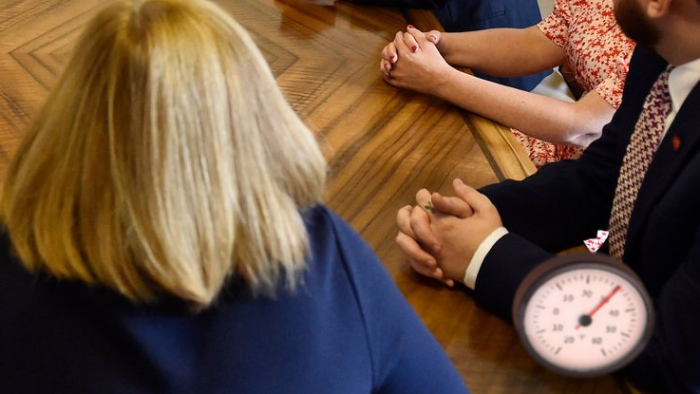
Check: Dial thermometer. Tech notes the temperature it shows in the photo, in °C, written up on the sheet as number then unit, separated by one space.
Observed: 30 °C
